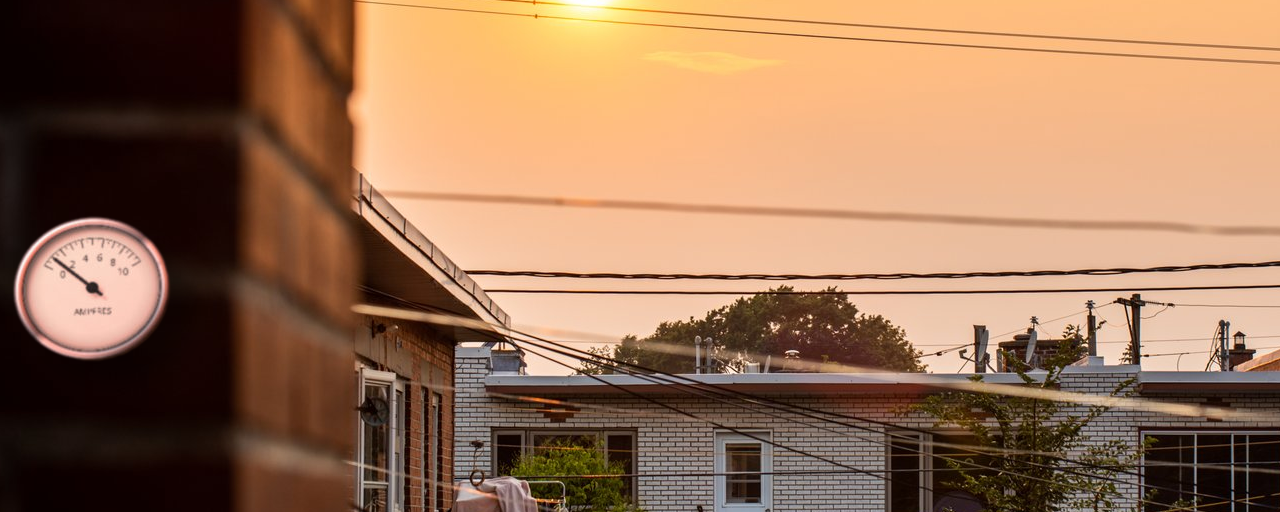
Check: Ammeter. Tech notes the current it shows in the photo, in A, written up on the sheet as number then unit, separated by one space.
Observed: 1 A
